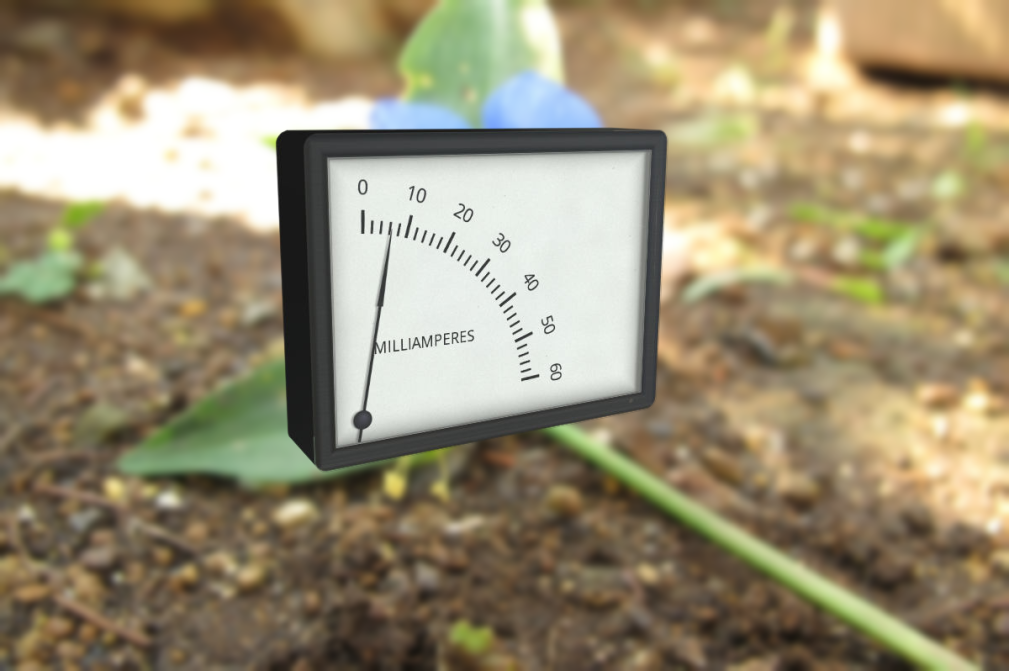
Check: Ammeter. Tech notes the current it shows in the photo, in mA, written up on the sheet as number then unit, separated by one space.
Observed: 6 mA
